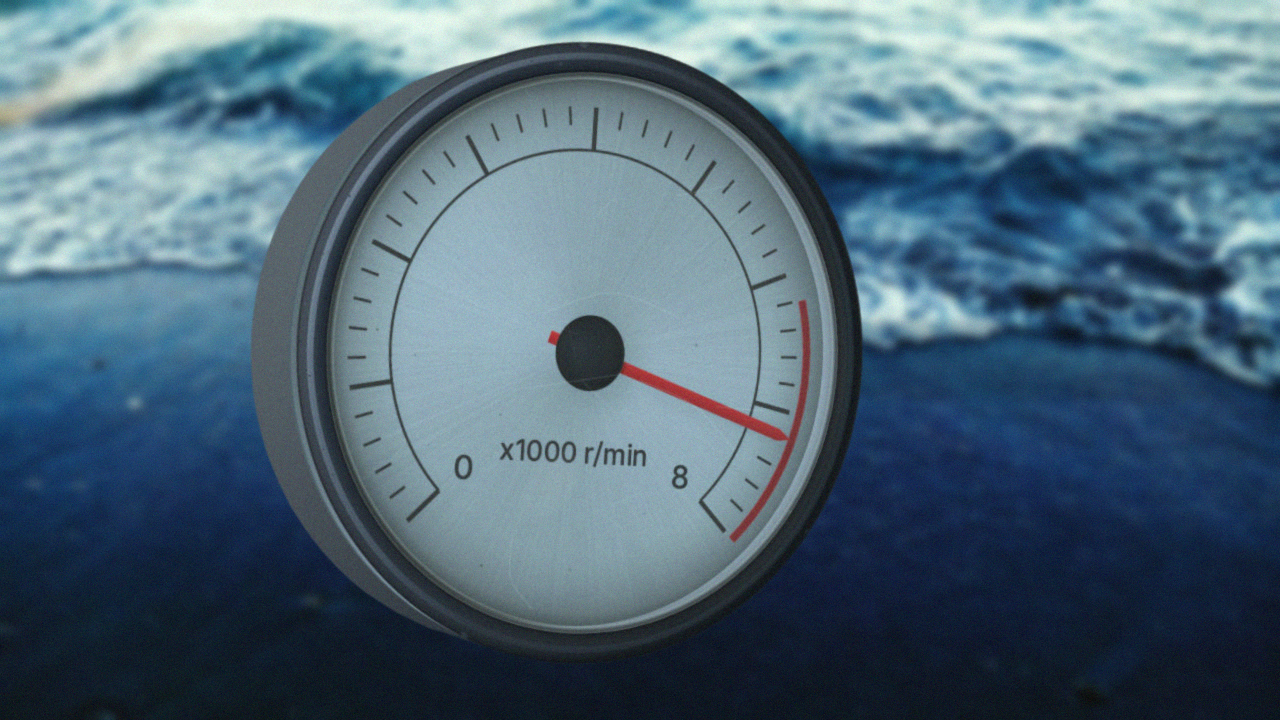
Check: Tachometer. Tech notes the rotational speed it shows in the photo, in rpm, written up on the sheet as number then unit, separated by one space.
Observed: 7200 rpm
